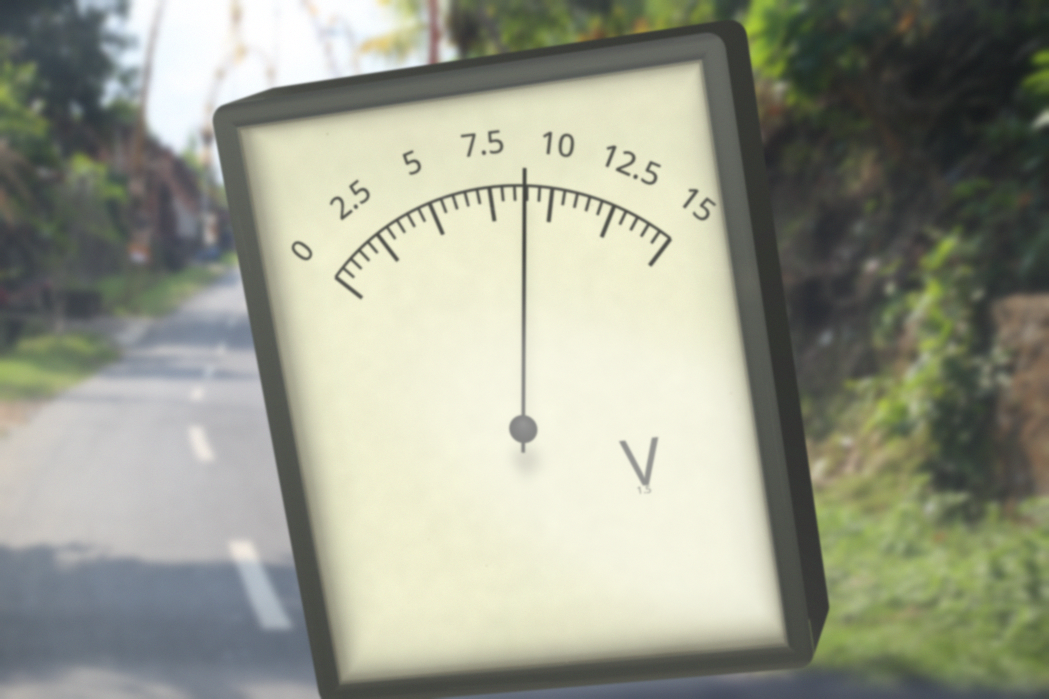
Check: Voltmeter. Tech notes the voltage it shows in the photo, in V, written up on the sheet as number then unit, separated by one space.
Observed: 9 V
